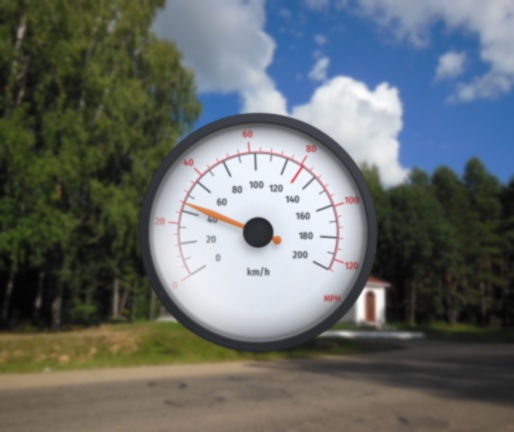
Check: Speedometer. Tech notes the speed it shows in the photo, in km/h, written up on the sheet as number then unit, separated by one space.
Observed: 45 km/h
